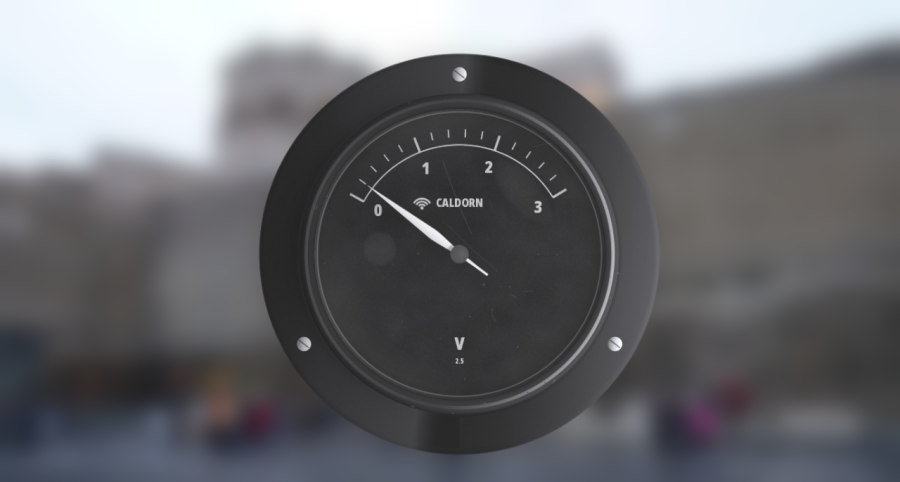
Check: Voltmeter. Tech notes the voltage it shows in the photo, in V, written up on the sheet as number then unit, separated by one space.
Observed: 0.2 V
